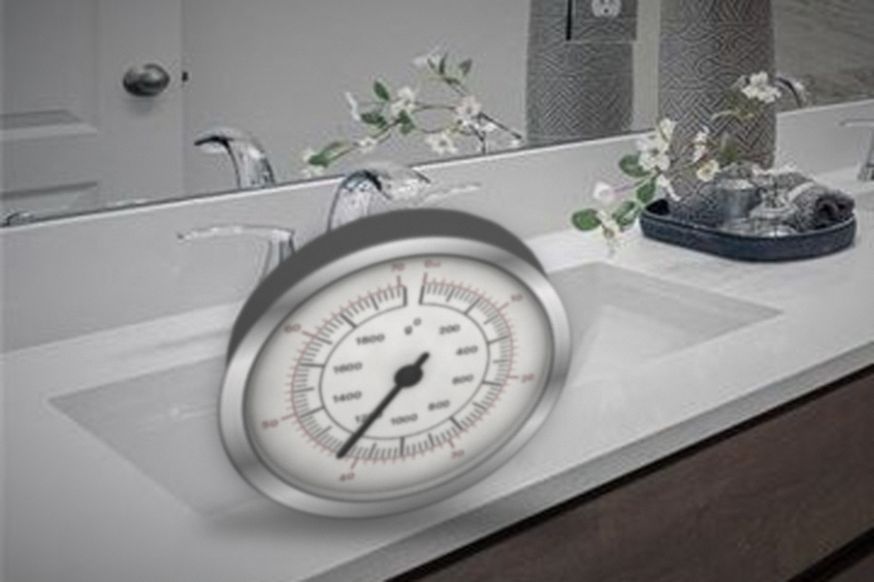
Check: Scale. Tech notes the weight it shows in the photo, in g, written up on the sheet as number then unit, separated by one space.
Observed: 1200 g
